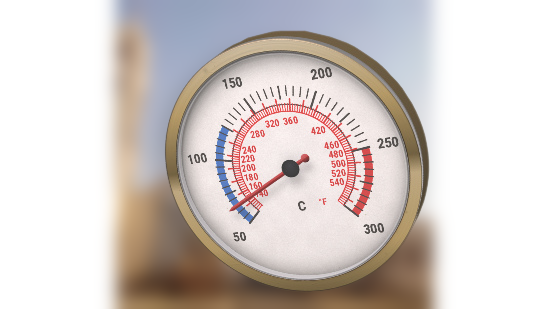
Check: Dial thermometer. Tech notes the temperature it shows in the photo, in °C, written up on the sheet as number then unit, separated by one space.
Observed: 65 °C
